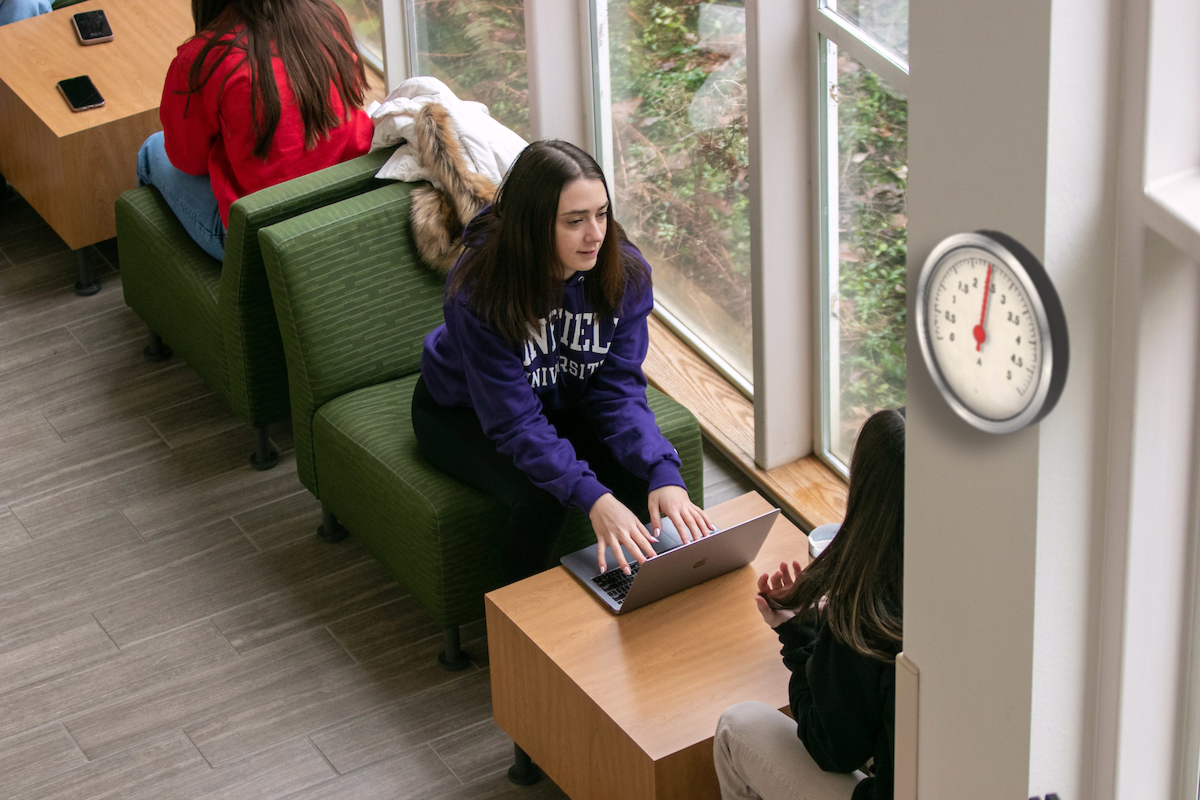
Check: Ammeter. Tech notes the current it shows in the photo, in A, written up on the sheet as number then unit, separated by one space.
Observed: 2.5 A
